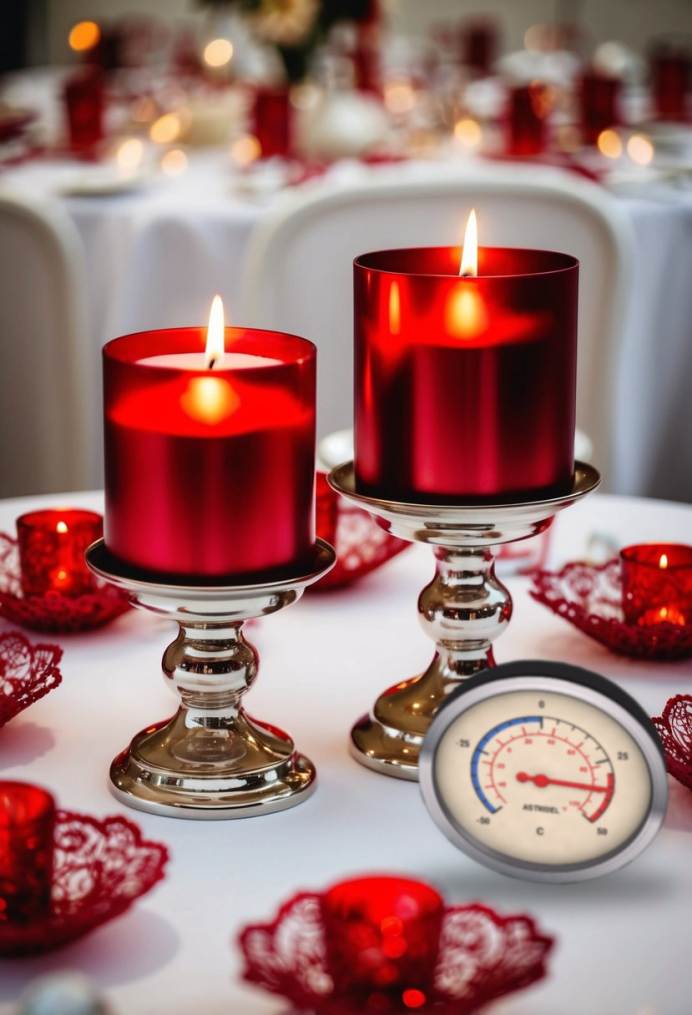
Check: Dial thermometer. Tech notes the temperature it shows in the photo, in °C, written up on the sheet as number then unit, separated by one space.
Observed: 35 °C
